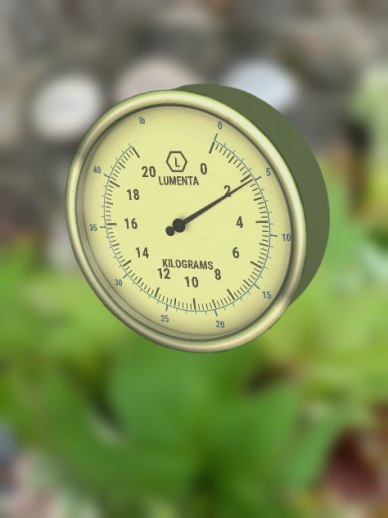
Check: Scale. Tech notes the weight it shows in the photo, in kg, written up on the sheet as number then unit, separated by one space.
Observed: 2.2 kg
